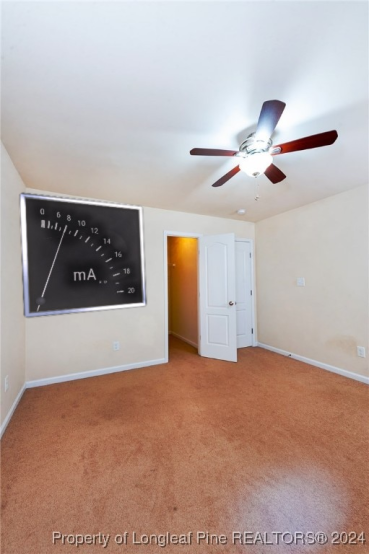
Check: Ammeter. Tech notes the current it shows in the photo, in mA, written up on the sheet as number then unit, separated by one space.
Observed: 8 mA
